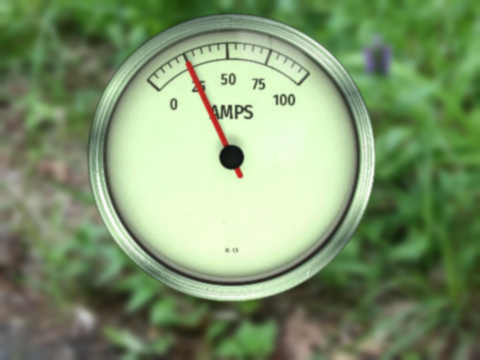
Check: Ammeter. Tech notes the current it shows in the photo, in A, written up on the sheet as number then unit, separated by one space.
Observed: 25 A
